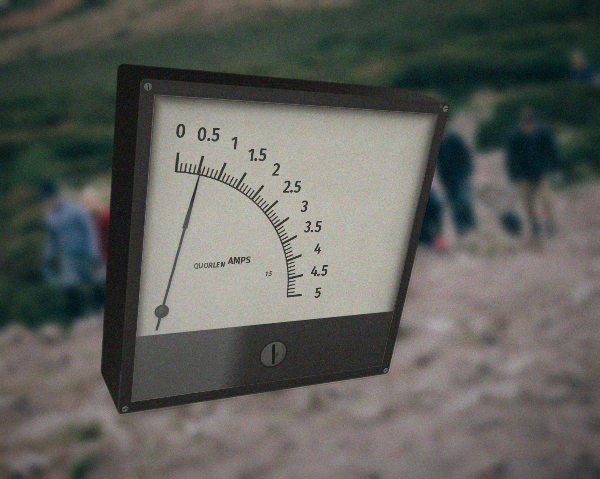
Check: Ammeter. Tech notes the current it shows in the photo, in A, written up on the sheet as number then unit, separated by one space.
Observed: 0.5 A
